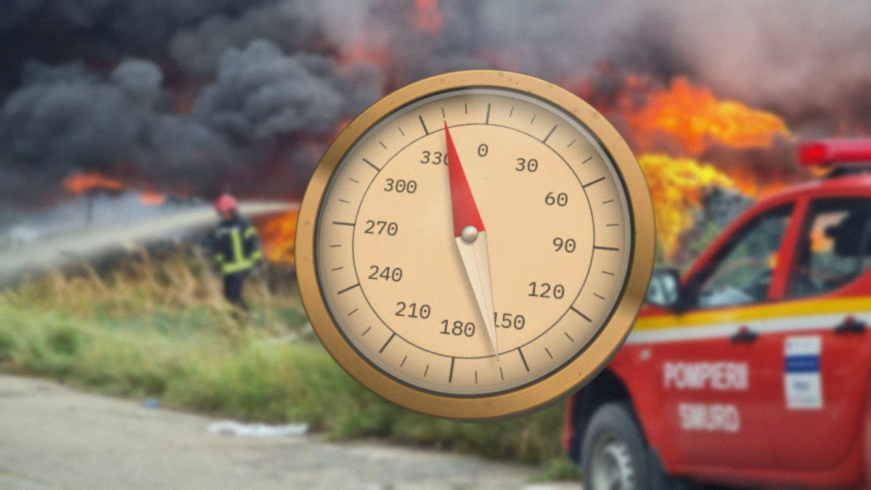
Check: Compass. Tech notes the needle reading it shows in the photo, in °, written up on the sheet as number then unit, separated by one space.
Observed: 340 °
